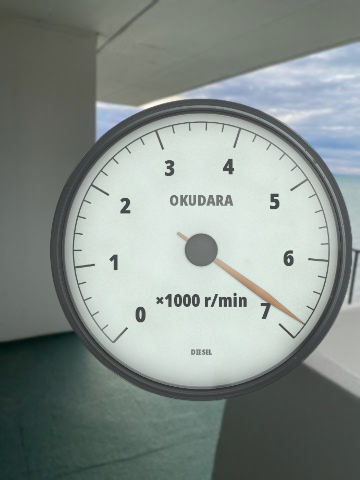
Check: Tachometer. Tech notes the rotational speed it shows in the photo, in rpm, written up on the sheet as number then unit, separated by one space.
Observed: 6800 rpm
